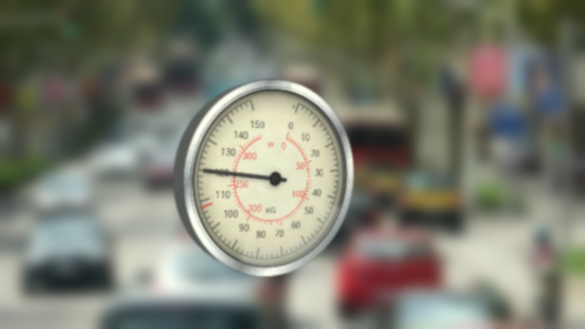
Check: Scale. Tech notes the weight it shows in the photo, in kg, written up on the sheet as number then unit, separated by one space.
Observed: 120 kg
